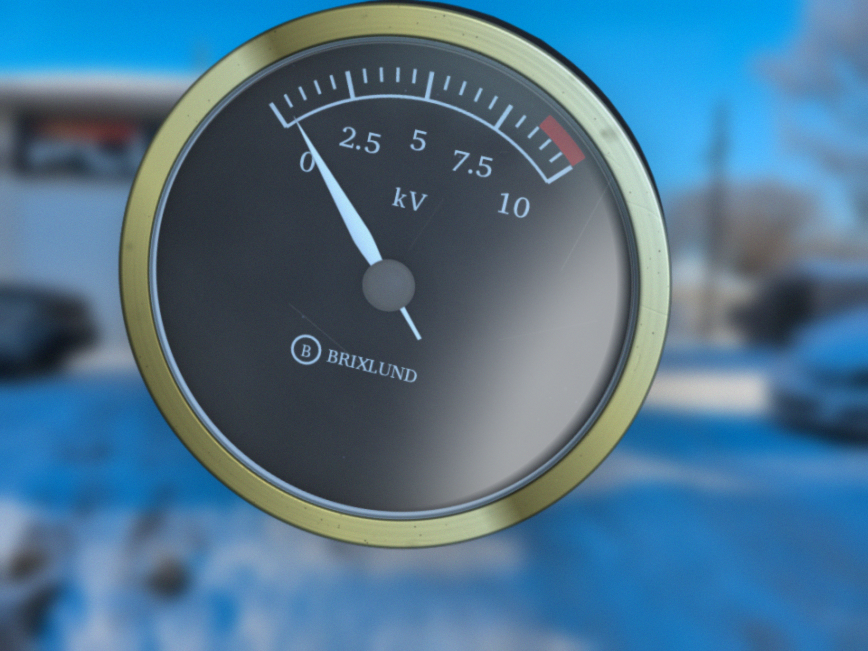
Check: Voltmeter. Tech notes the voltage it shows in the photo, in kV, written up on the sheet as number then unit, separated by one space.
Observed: 0.5 kV
